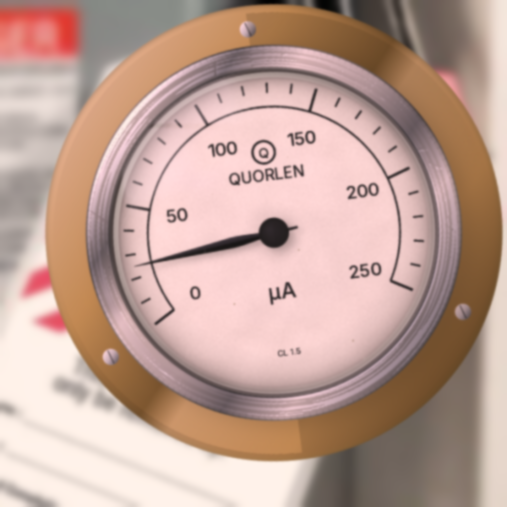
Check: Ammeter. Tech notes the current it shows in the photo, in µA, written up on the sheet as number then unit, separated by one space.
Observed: 25 µA
